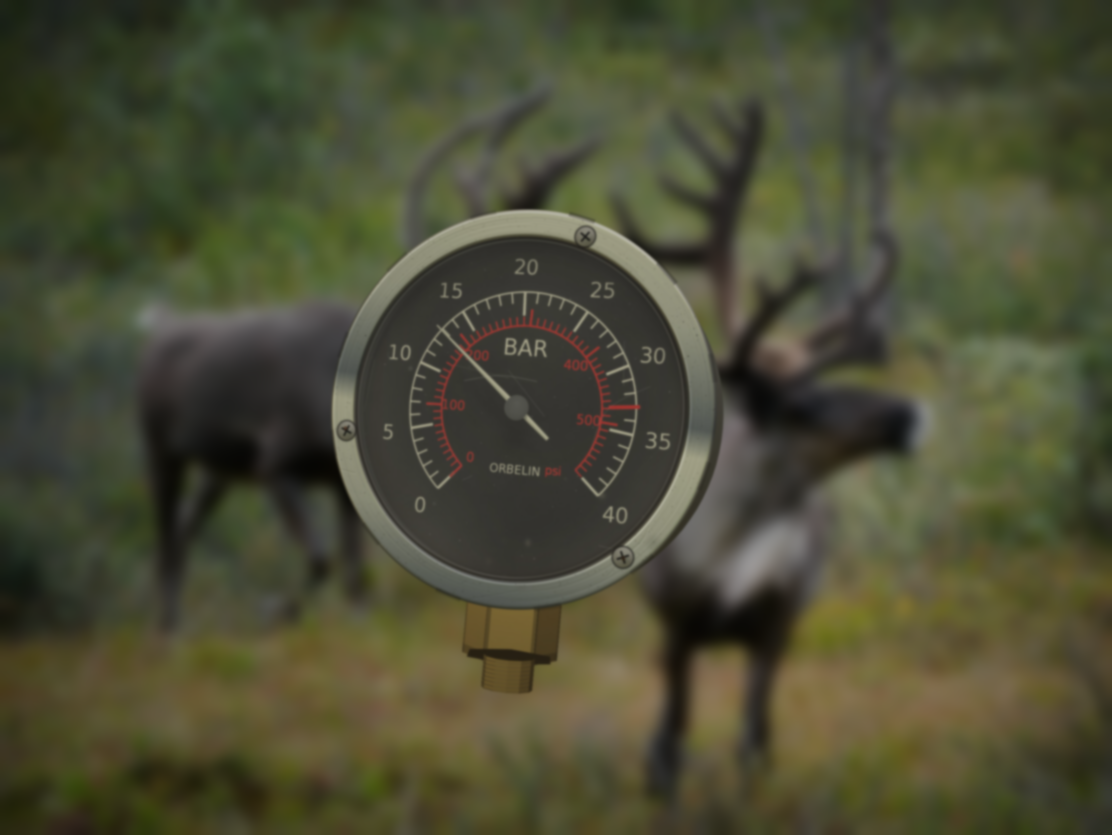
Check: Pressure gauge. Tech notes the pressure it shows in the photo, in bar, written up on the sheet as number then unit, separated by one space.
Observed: 13 bar
